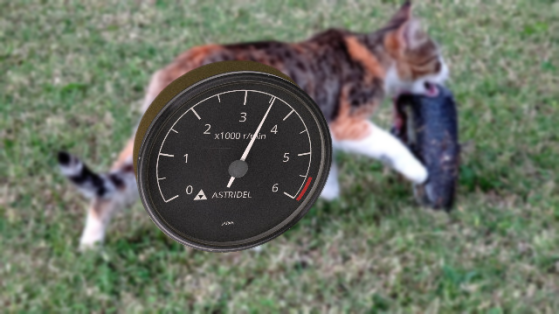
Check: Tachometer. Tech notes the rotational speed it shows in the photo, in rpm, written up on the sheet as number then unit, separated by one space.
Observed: 3500 rpm
